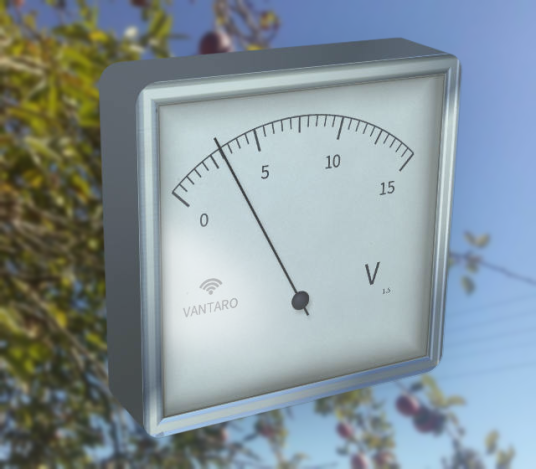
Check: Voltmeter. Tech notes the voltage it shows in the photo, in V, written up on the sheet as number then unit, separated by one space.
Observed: 3 V
